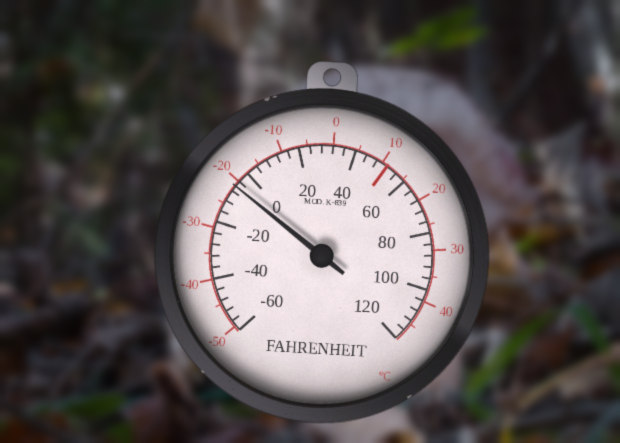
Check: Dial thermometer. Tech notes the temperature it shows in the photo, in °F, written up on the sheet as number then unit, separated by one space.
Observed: -6 °F
